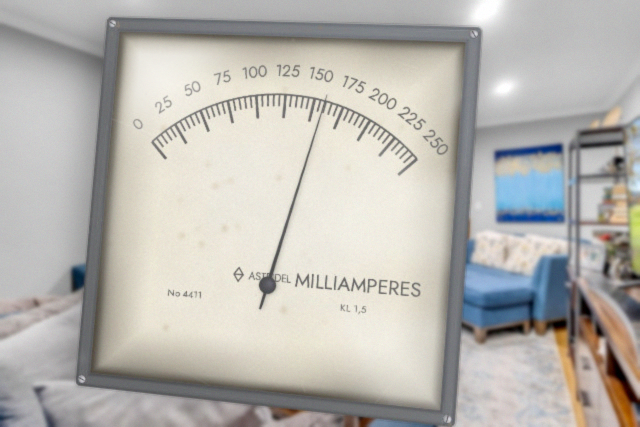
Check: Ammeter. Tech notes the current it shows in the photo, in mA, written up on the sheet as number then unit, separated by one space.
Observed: 160 mA
